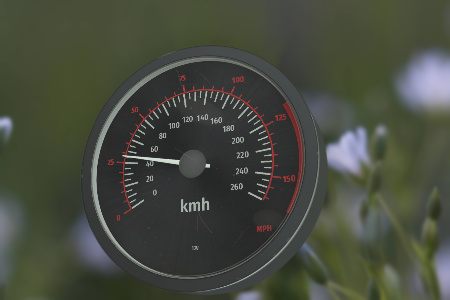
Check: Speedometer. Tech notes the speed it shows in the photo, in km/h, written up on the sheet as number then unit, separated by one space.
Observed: 45 km/h
